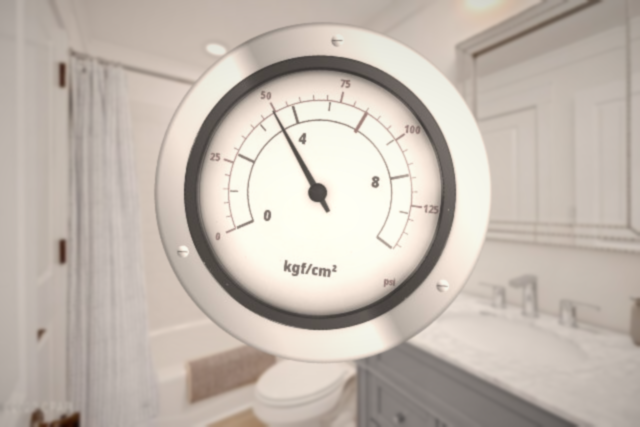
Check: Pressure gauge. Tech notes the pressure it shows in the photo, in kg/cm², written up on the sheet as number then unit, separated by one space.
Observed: 3.5 kg/cm²
